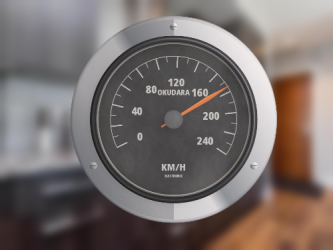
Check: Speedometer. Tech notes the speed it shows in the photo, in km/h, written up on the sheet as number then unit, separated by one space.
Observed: 175 km/h
